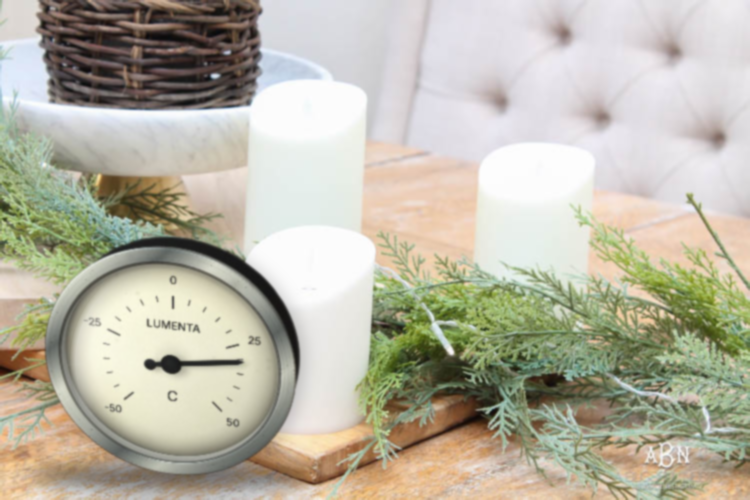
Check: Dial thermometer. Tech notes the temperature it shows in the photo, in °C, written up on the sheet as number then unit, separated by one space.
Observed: 30 °C
